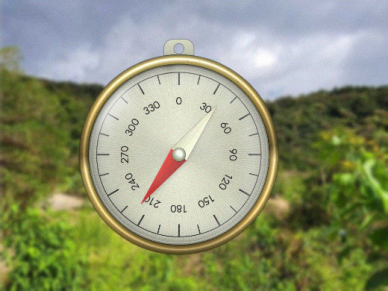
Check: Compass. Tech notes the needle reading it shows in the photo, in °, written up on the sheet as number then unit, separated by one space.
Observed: 217.5 °
